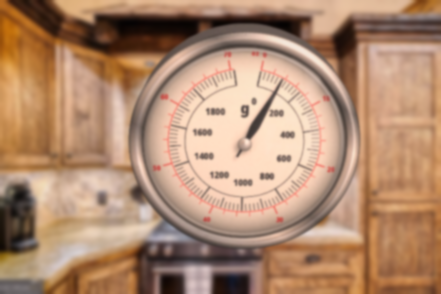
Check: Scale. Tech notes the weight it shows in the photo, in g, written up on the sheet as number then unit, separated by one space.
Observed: 100 g
